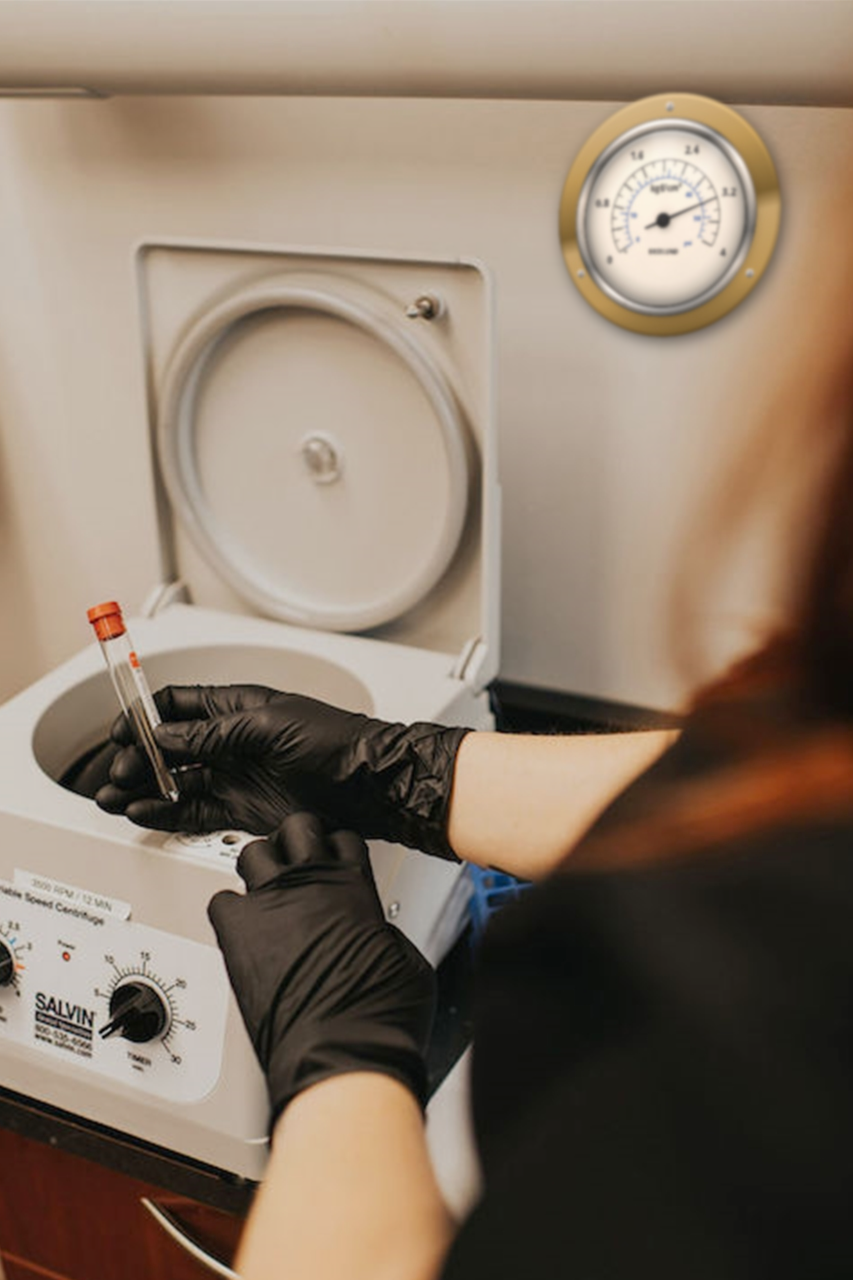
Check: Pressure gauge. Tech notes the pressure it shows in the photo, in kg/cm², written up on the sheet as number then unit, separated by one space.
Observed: 3.2 kg/cm²
